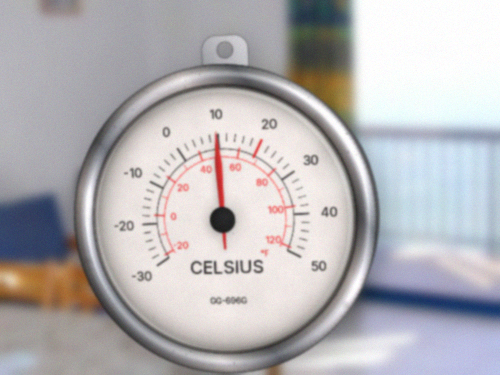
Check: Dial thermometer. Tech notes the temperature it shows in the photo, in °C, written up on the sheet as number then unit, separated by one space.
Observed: 10 °C
